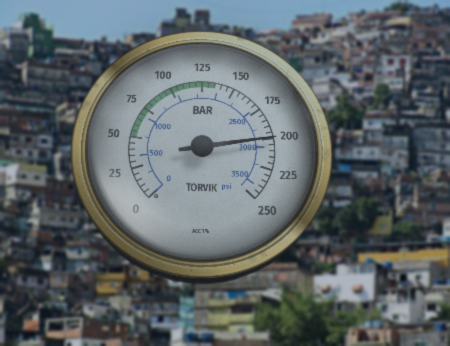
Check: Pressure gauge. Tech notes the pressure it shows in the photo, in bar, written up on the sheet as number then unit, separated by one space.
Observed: 200 bar
